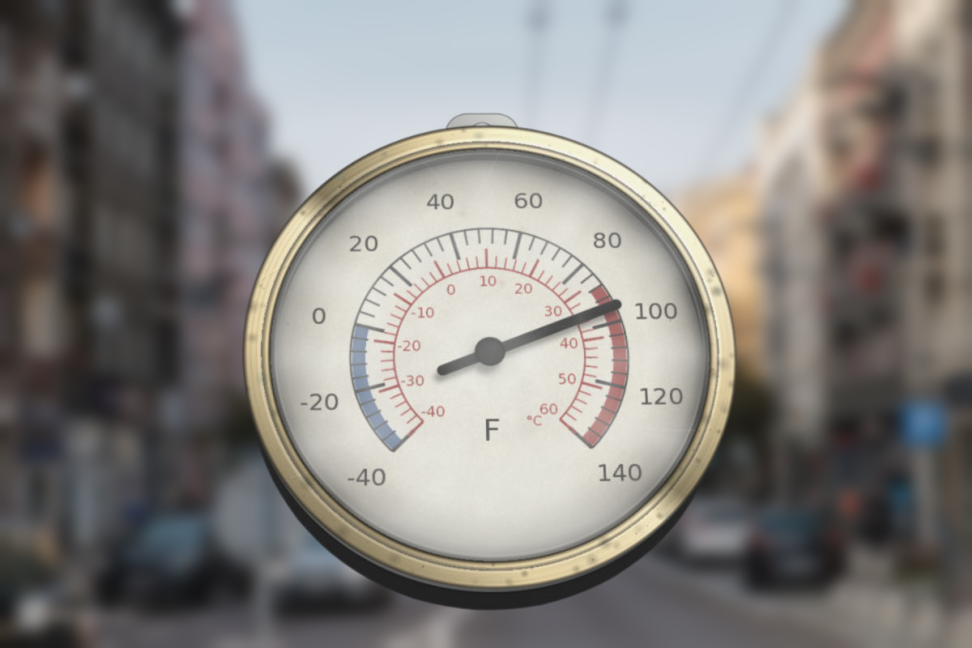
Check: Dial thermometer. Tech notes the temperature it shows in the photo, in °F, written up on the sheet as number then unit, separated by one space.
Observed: 96 °F
